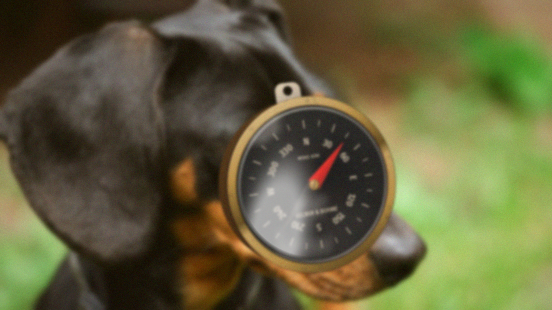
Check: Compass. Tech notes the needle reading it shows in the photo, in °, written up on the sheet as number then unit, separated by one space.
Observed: 45 °
